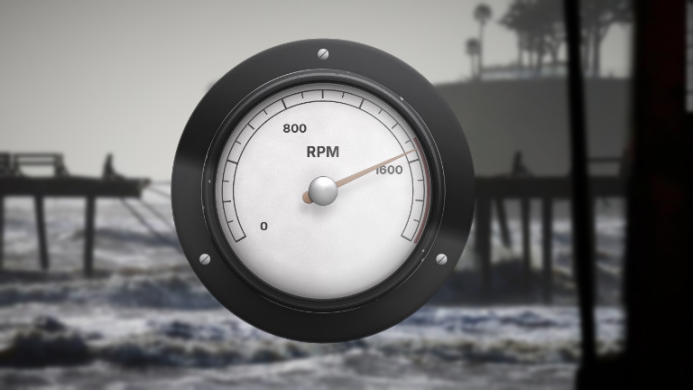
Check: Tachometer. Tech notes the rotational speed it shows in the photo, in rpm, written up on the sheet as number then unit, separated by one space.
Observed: 1550 rpm
